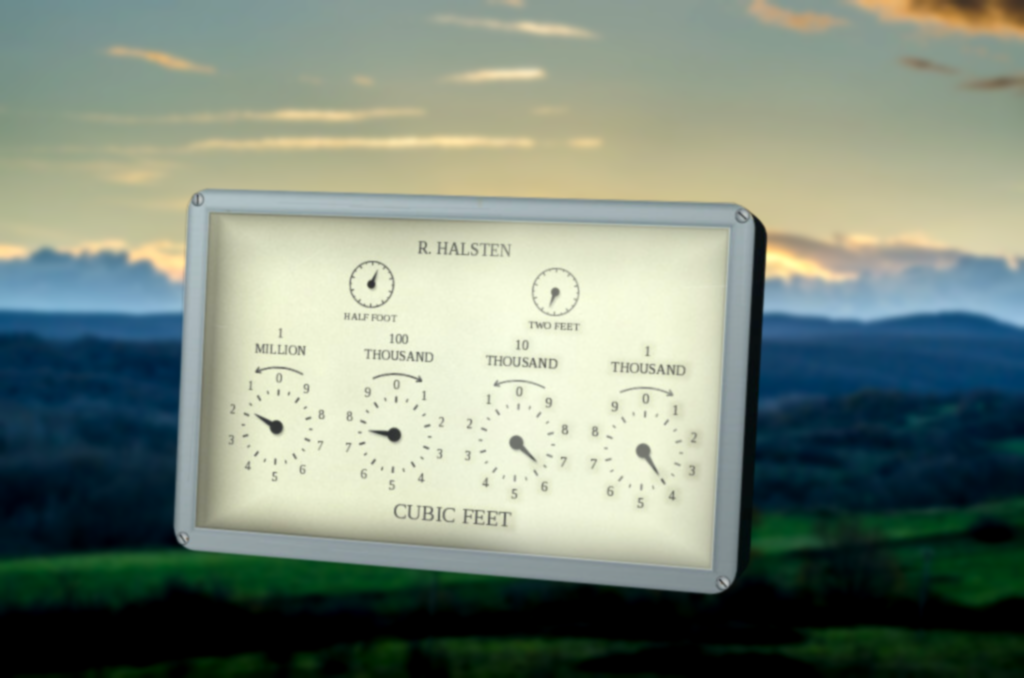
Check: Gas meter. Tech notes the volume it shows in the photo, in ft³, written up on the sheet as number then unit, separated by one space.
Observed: 176400 ft³
